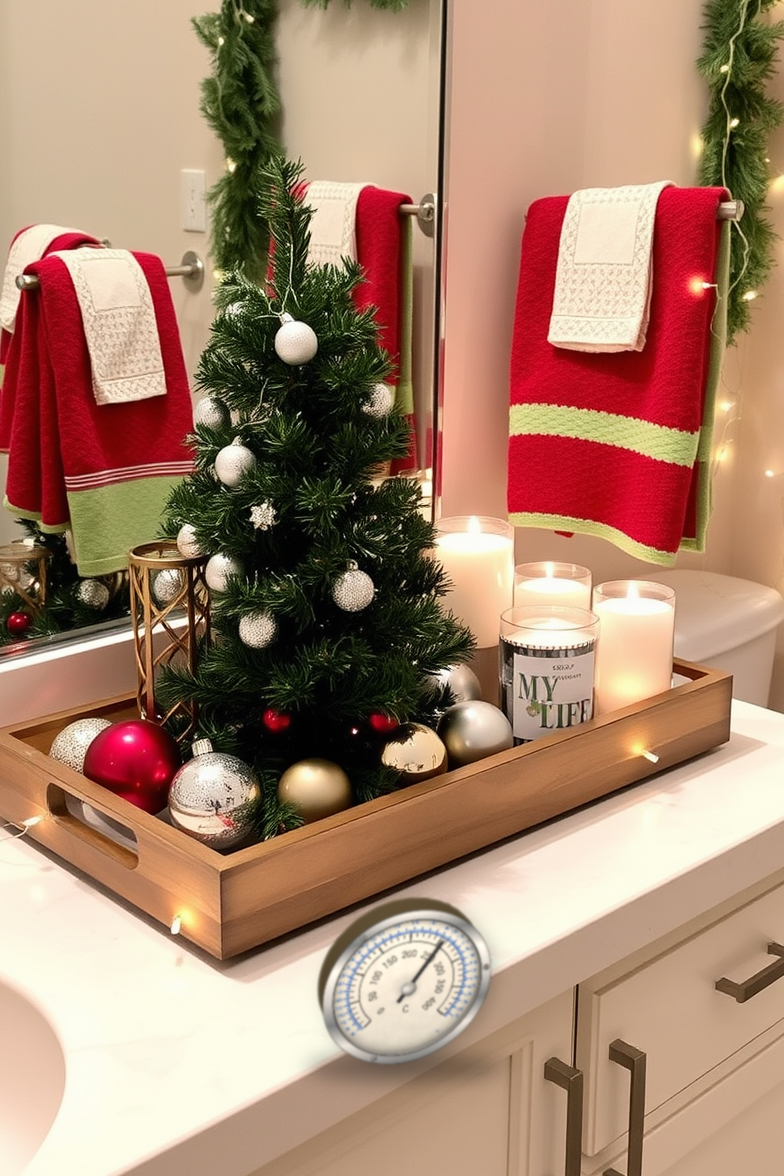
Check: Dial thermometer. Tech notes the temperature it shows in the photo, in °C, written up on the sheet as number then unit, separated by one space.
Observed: 250 °C
